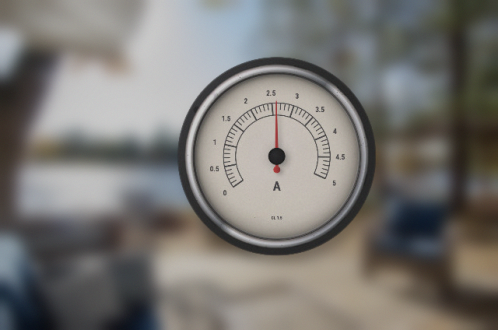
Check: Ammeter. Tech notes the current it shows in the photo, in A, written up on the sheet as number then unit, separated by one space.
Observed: 2.6 A
